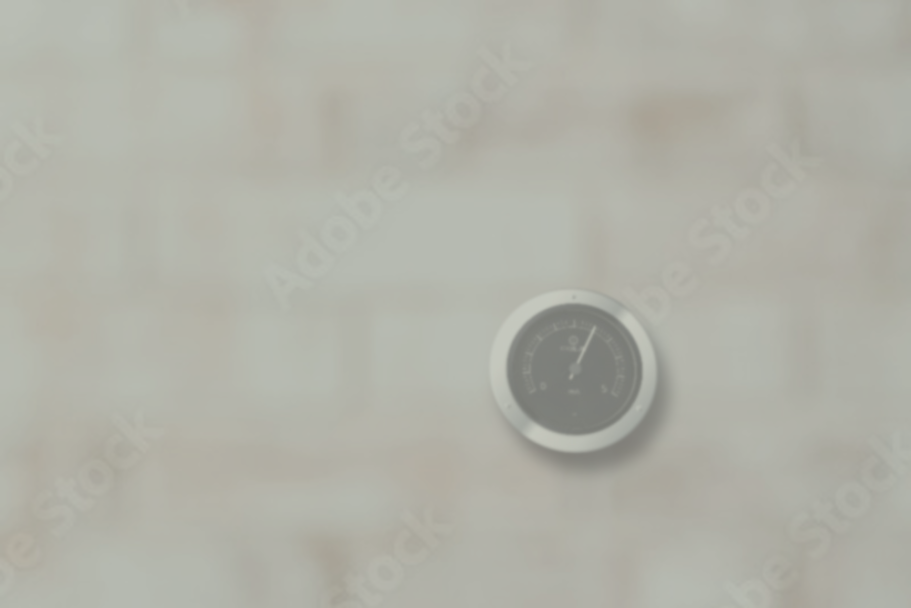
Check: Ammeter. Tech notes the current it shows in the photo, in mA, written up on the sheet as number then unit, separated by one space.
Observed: 3 mA
